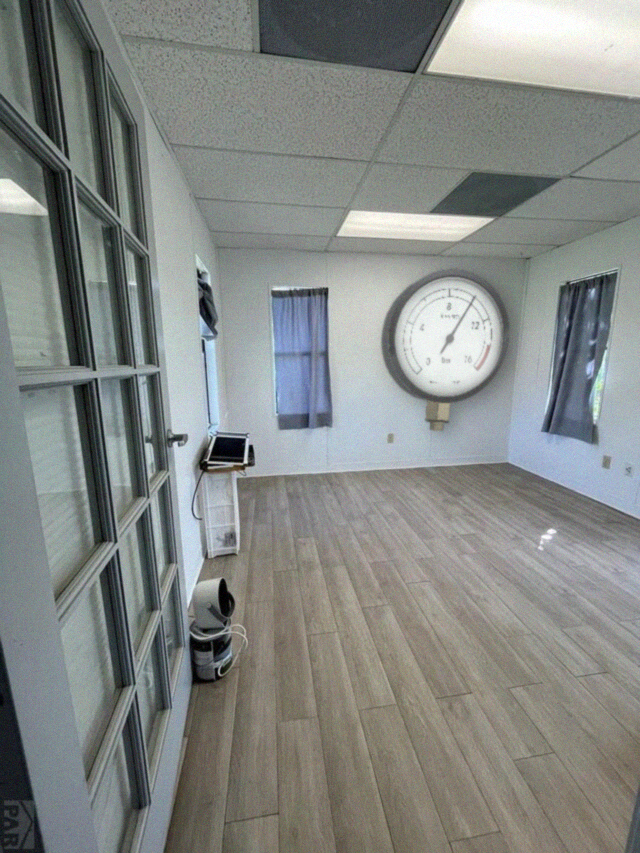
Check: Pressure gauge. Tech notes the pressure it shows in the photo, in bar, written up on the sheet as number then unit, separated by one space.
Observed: 10 bar
